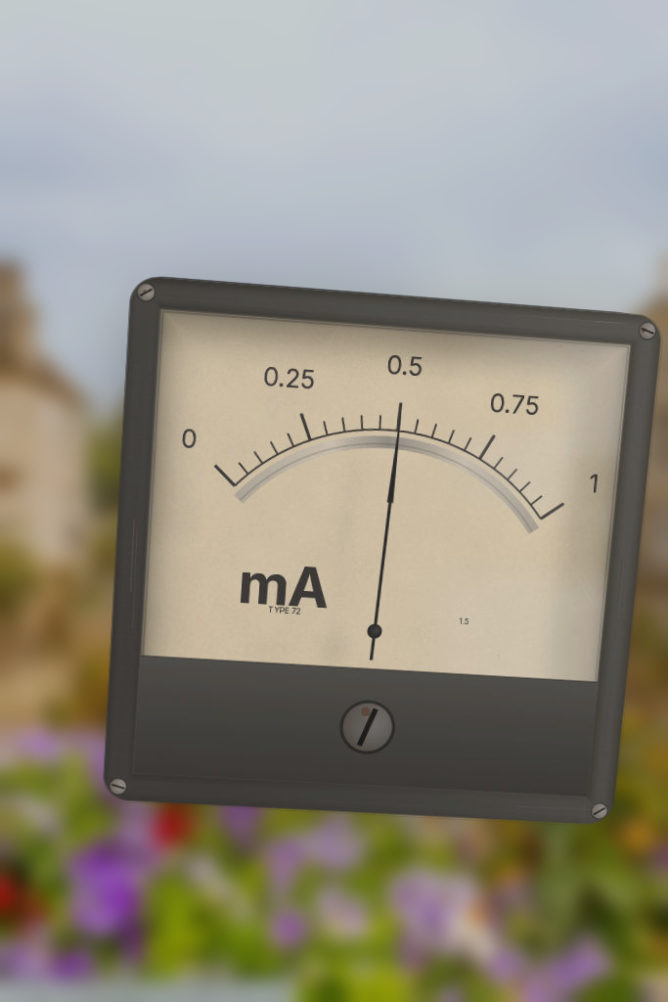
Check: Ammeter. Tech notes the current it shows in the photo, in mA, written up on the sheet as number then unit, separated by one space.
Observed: 0.5 mA
